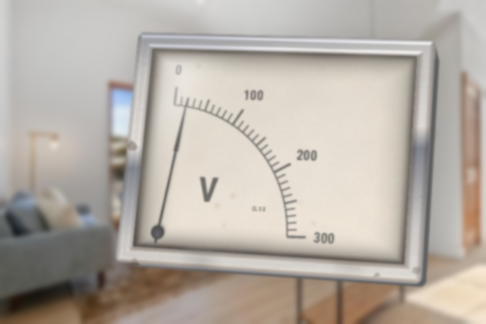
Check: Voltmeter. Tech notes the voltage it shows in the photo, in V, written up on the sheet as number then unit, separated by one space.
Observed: 20 V
